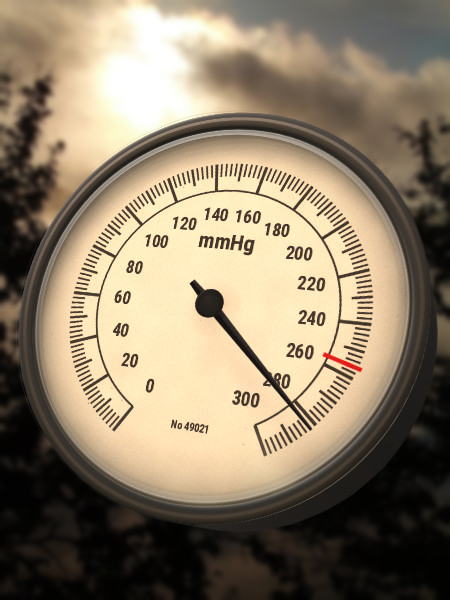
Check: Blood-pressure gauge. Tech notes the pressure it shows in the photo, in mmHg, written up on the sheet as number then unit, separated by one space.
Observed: 282 mmHg
